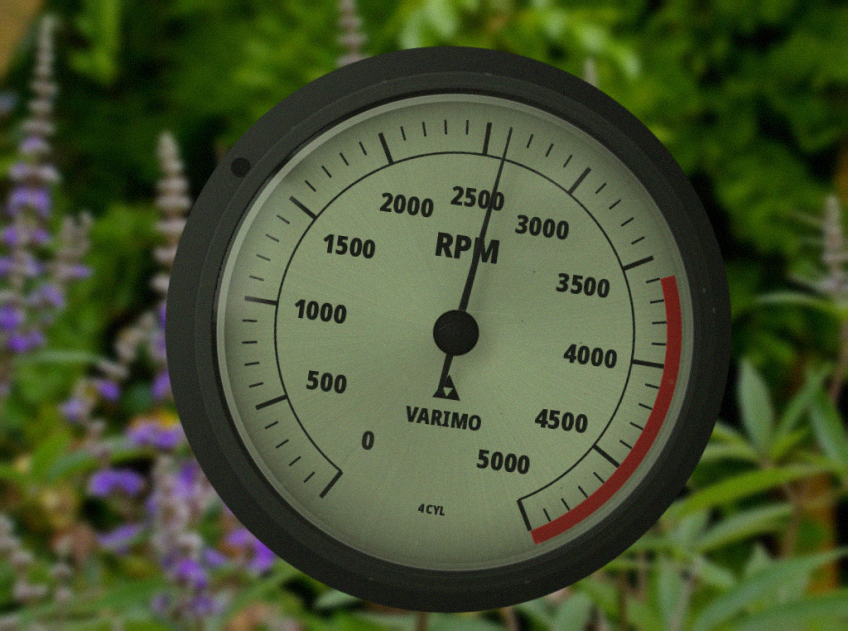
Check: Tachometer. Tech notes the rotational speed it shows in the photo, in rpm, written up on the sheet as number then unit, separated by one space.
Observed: 2600 rpm
